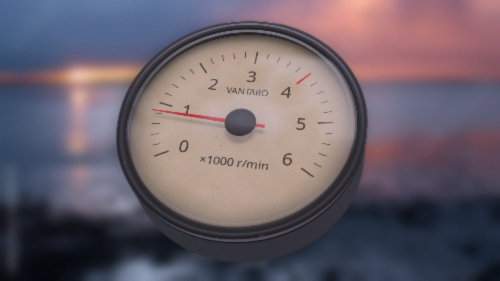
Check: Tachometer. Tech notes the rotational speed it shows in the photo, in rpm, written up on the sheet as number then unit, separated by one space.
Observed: 800 rpm
